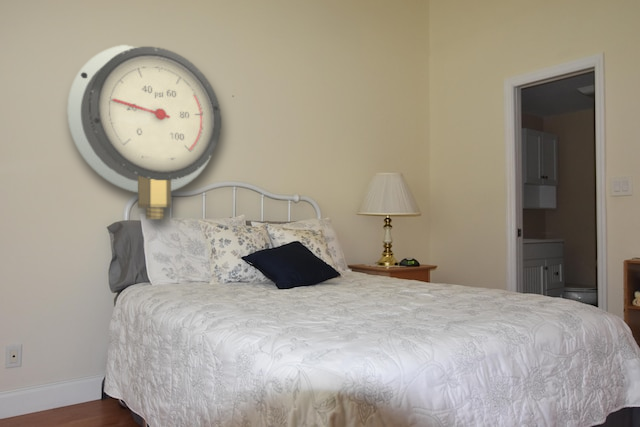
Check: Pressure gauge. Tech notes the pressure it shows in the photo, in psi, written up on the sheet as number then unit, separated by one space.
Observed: 20 psi
